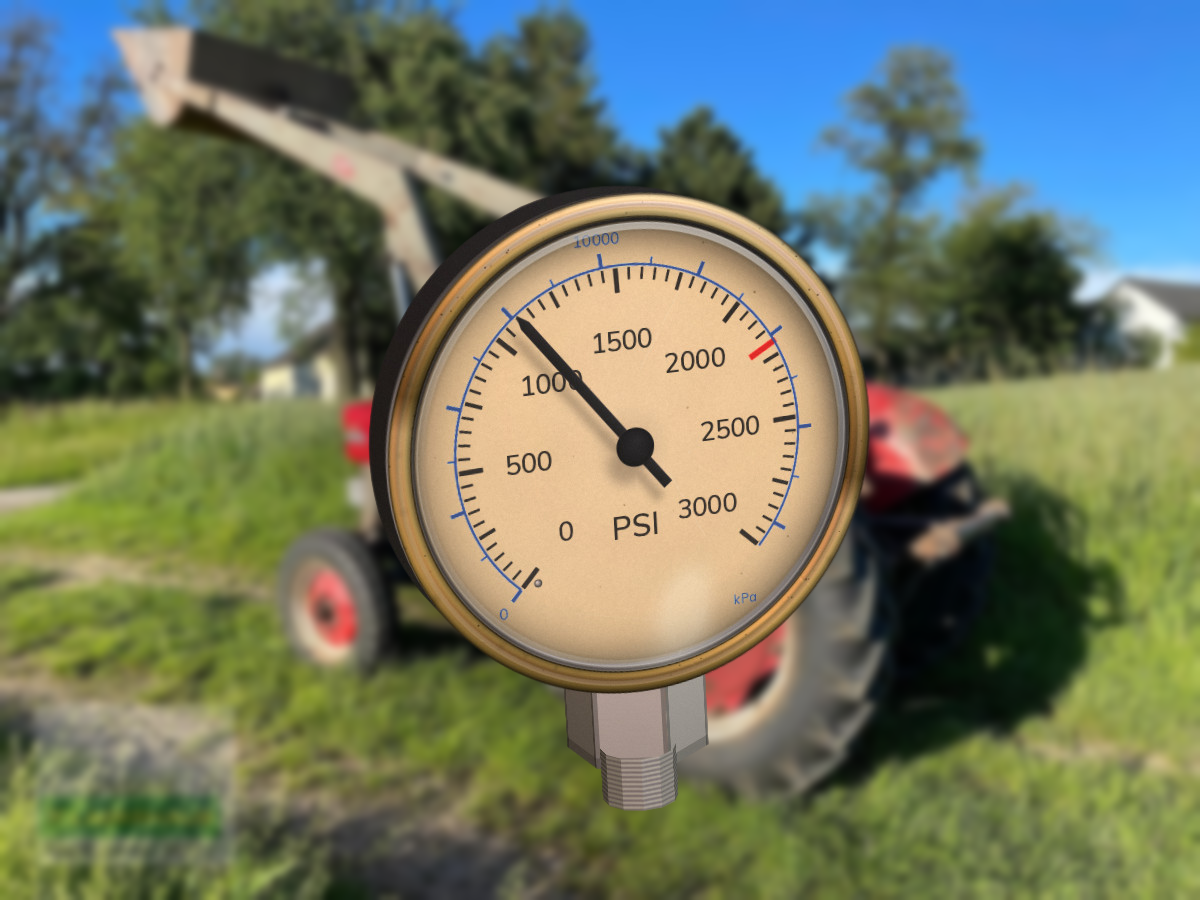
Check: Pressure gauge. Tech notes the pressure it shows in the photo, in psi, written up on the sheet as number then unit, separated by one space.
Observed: 1100 psi
